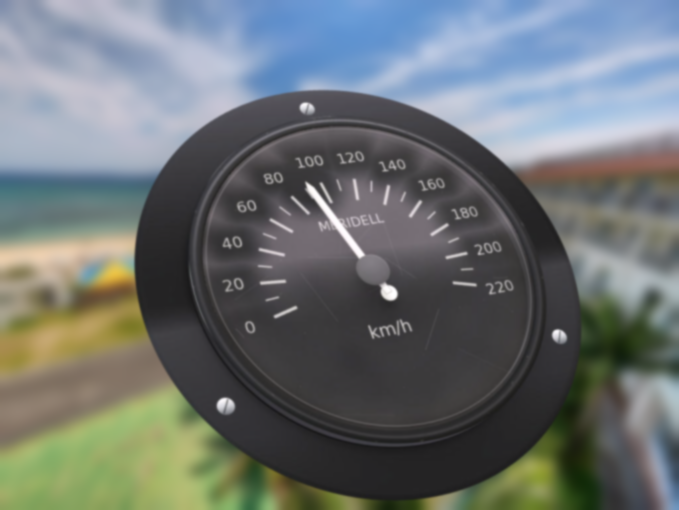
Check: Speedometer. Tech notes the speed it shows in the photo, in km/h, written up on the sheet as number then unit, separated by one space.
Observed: 90 km/h
